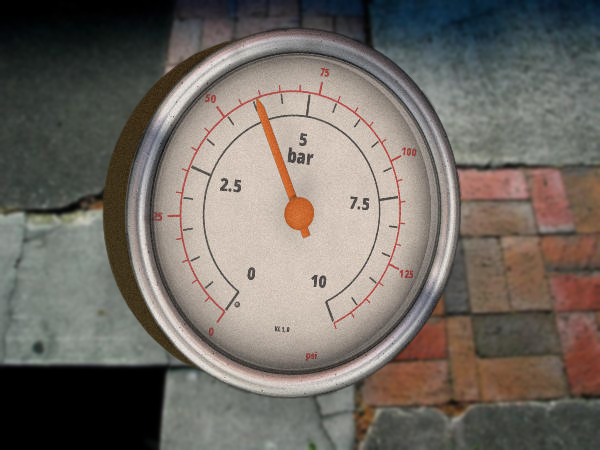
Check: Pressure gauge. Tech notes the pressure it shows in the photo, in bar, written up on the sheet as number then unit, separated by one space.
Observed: 4 bar
